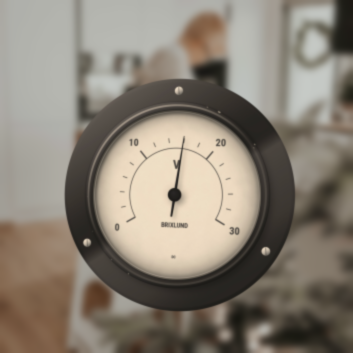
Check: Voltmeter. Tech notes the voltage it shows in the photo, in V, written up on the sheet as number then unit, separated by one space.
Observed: 16 V
